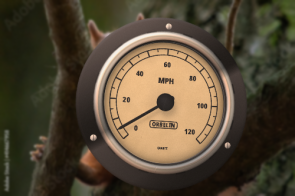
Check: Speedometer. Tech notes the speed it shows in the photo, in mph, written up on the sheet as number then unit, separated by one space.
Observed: 5 mph
